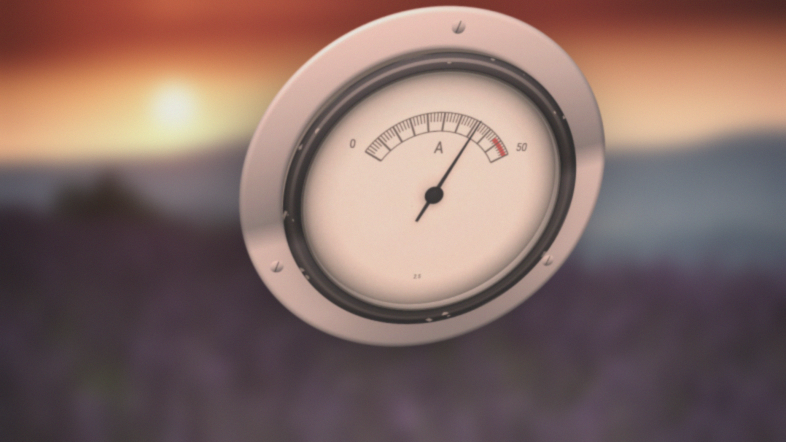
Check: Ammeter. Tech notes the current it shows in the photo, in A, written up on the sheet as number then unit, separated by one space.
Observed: 35 A
